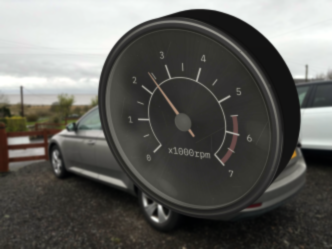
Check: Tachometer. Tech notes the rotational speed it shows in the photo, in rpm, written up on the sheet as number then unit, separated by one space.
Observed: 2500 rpm
